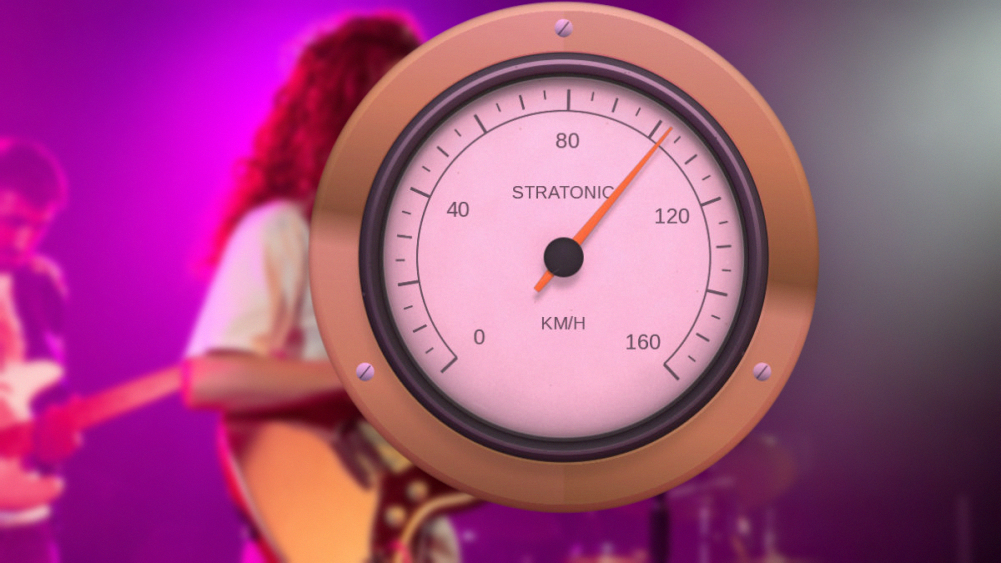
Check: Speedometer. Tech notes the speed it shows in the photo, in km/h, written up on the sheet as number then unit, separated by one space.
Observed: 102.5 km/h
